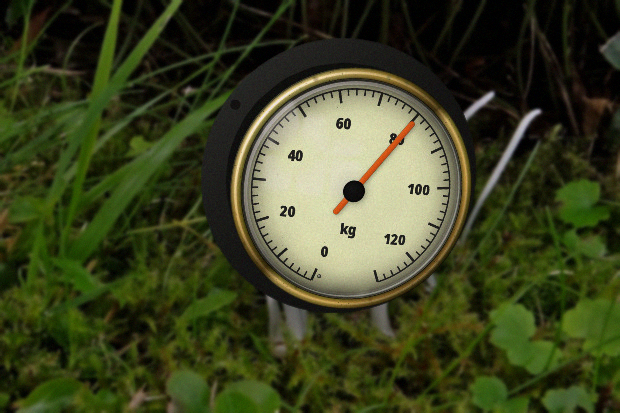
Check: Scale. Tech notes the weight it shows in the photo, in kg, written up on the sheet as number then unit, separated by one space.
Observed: 80 kg
